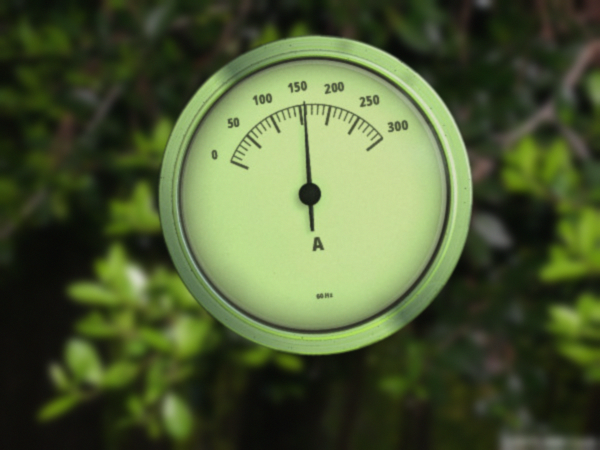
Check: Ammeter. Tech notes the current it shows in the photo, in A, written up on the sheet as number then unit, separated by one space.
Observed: 160 A
